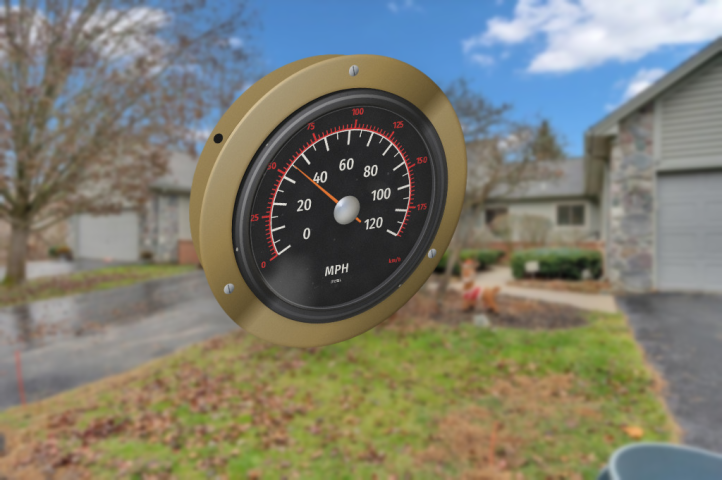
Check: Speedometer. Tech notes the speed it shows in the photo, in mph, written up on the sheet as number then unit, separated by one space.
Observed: 35 mph
